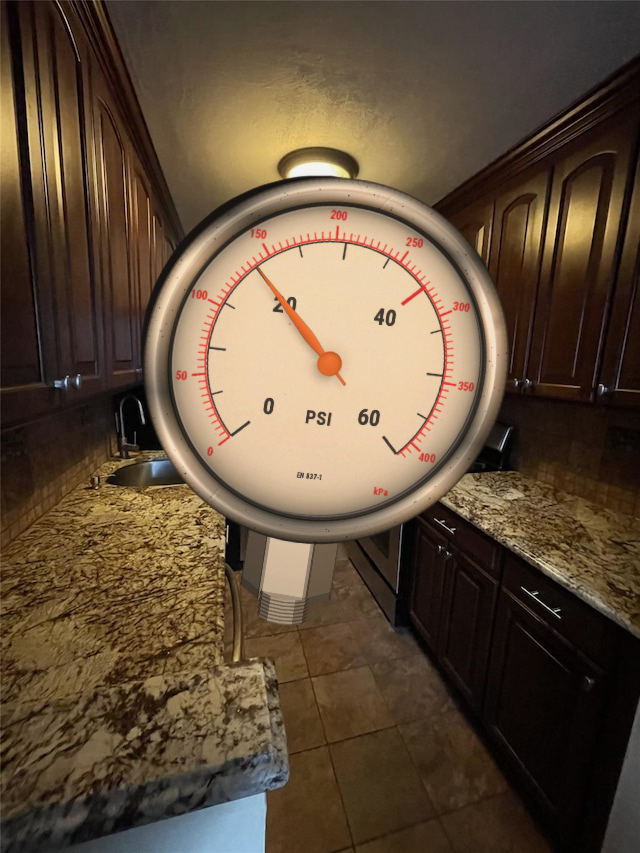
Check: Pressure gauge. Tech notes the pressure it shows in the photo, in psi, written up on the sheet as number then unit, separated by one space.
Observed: 20 psi
